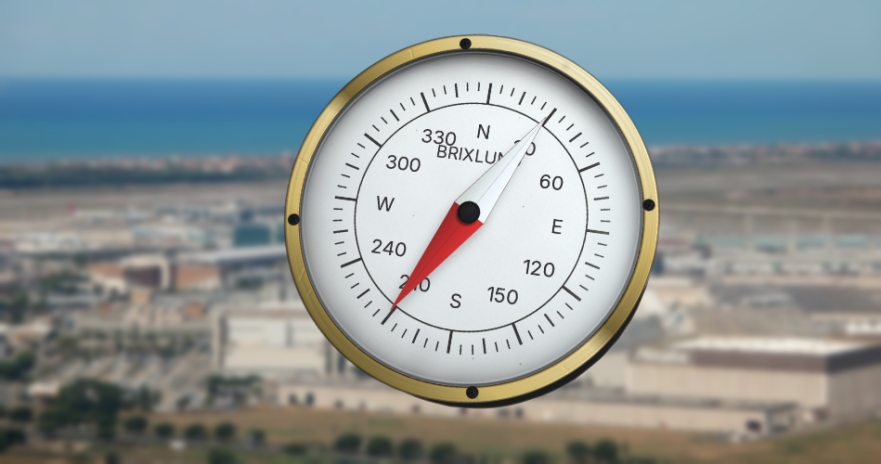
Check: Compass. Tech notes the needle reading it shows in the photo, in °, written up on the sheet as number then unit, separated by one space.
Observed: 210 °
